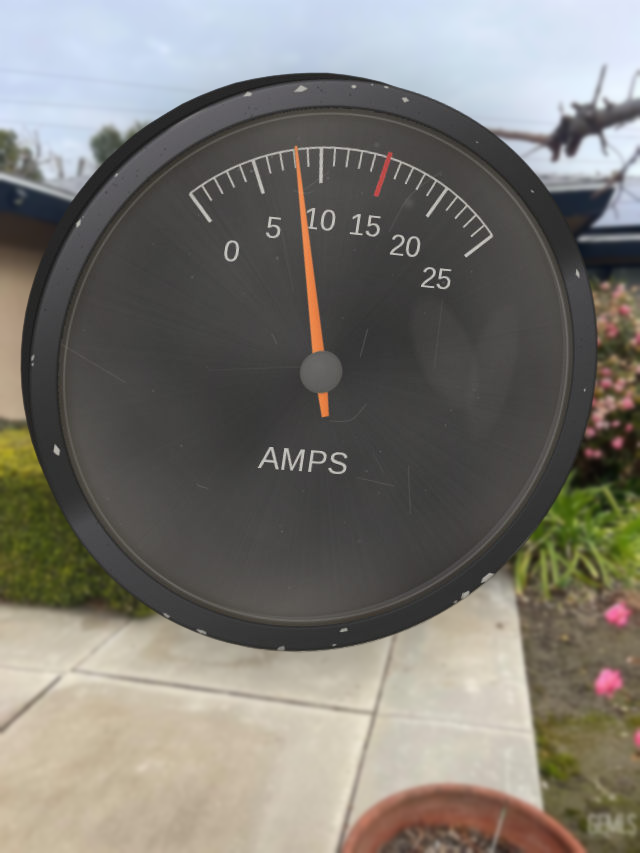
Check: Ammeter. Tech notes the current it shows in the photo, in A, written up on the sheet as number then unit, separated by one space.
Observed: 8 A
